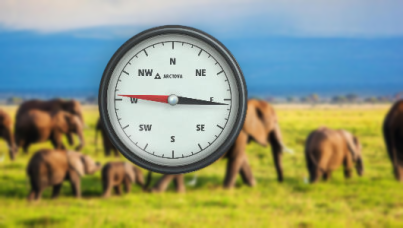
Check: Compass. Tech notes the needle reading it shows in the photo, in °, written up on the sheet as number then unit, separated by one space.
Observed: 275 °
